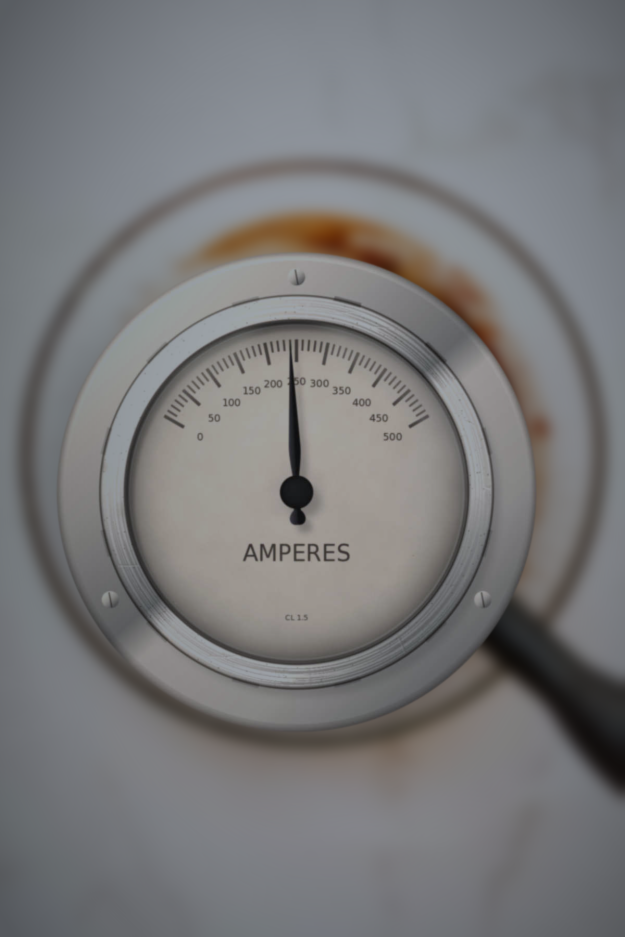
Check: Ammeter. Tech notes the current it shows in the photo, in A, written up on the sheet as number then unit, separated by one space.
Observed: 240 A
